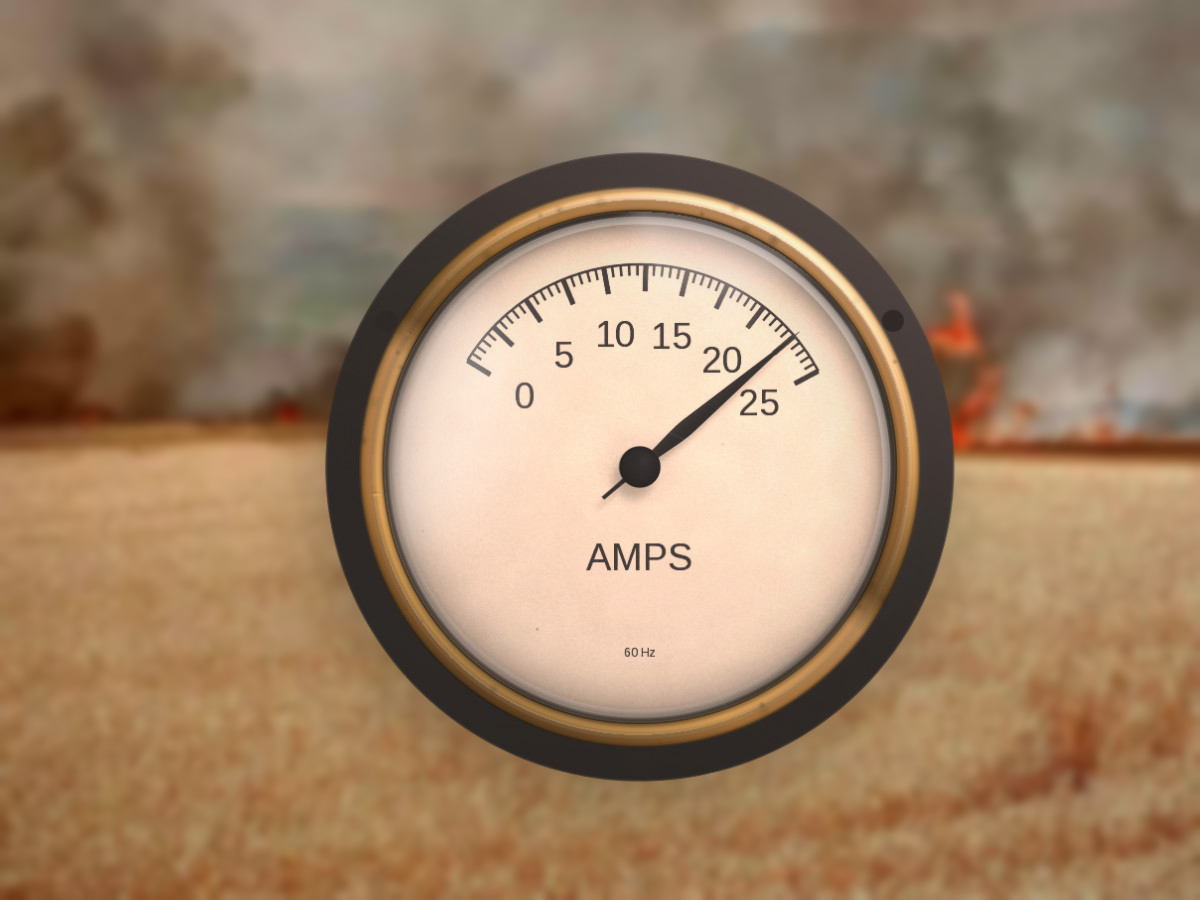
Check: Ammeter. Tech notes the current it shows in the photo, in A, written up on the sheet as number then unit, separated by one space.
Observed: 22.5 A
